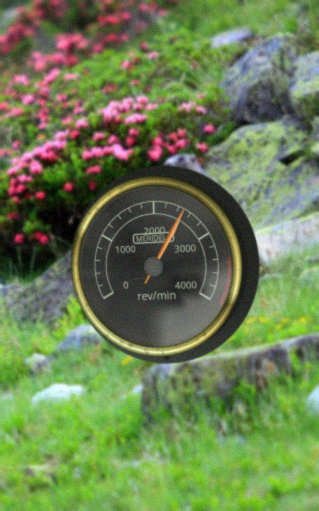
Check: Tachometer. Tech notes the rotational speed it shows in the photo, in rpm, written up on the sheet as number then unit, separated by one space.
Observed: 2500 rpm
